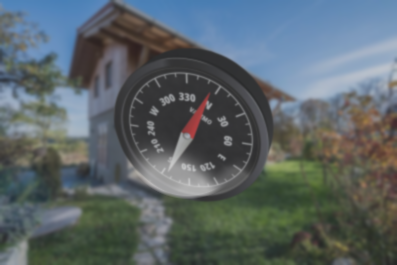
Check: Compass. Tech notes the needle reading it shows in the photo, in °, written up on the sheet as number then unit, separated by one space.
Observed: 355 °
